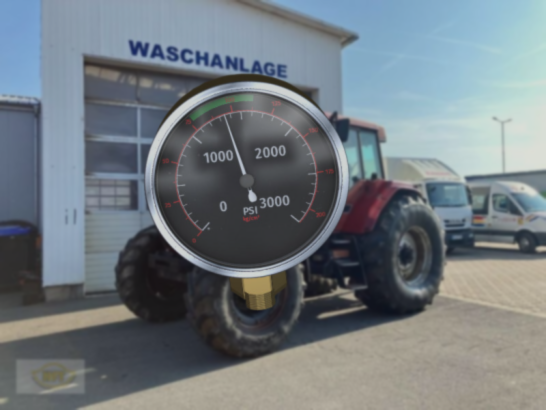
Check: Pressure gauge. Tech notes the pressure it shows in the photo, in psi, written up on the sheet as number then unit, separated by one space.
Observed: 1350 psi
